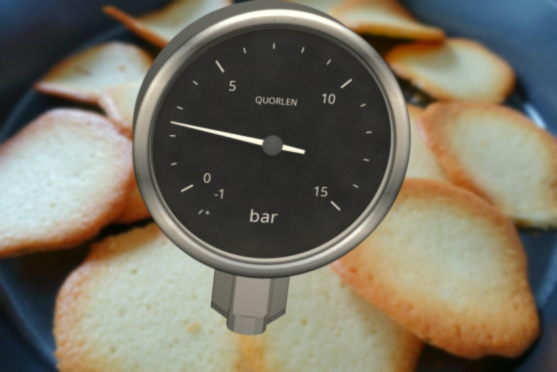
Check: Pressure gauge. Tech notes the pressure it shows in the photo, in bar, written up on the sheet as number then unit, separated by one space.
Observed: 2.5 bar
